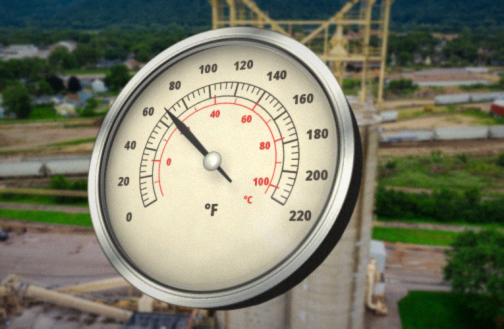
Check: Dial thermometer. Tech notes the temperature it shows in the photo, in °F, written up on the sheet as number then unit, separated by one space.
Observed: 68 °F
